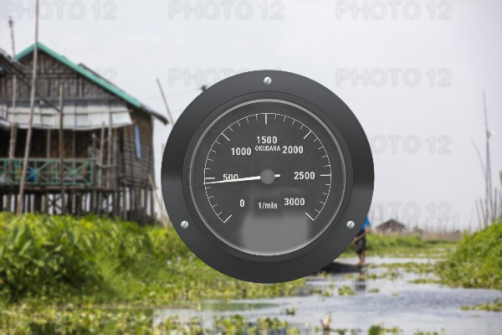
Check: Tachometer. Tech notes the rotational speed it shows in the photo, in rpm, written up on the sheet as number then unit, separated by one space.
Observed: 450 rpm
